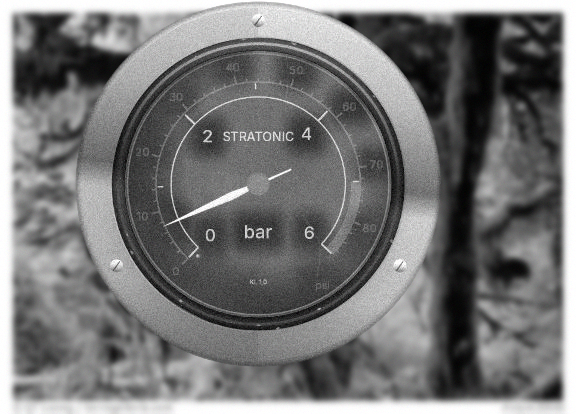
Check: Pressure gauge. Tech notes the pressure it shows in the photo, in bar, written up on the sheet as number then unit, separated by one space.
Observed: 0.5 bar
